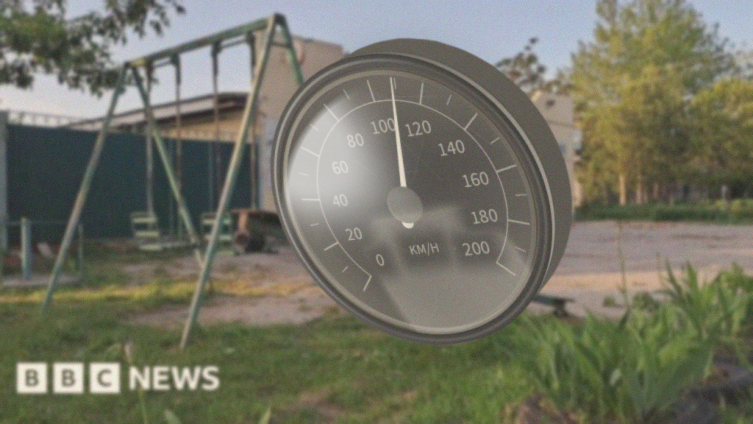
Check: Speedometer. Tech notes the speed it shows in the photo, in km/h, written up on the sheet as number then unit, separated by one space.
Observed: 110 km/h
